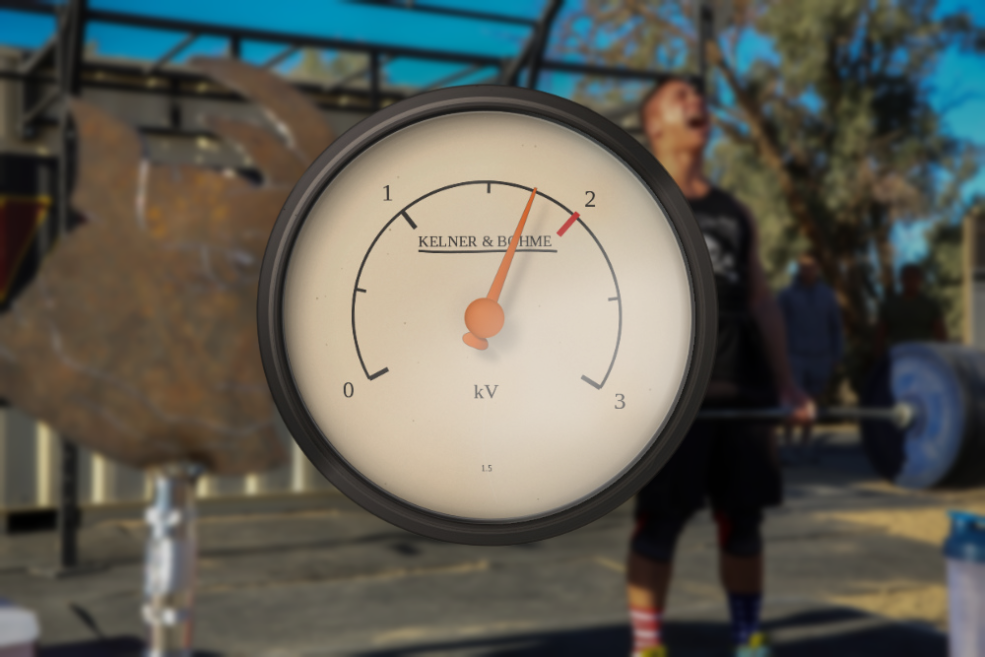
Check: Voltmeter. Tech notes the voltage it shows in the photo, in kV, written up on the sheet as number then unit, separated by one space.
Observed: 1.75 kV
